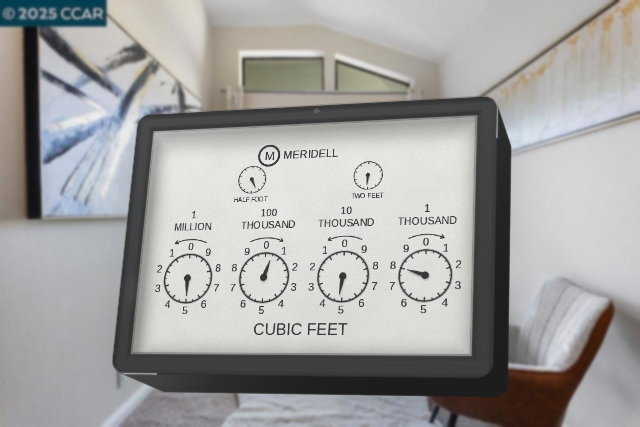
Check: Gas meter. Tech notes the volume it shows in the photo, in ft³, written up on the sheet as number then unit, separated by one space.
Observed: 504800 ft³
